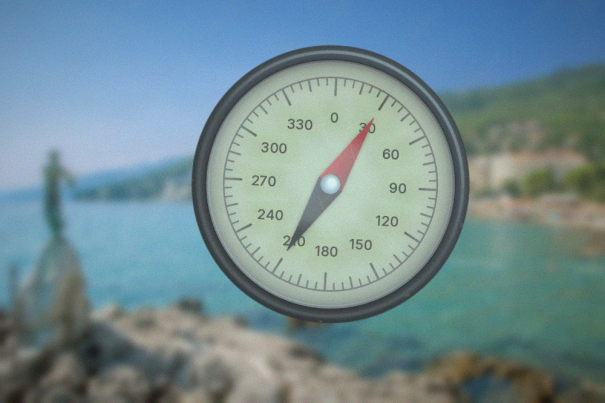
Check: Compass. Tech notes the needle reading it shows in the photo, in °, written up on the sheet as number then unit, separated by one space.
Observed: 30 °
